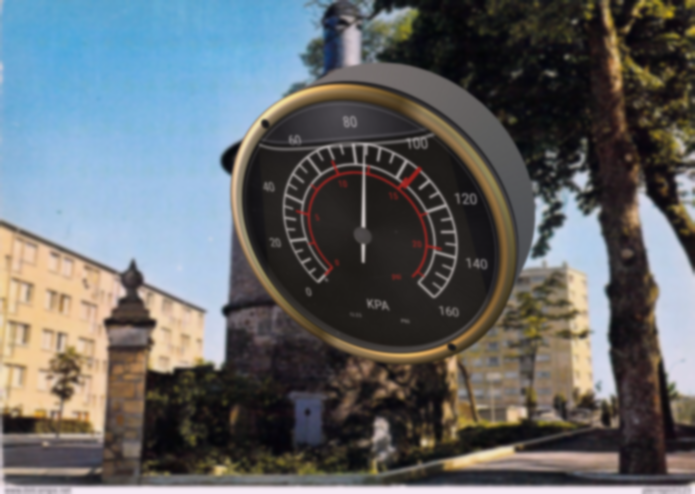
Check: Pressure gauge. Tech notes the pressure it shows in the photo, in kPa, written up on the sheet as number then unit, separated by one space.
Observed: 85 kPa
